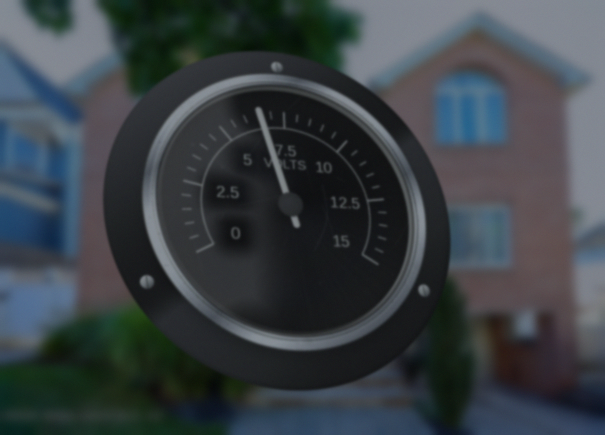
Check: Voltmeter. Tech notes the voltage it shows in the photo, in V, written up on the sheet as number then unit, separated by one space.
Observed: 6.5 V
